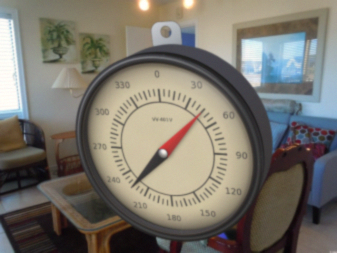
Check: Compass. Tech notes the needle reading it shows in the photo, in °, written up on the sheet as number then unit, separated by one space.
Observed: 45 °
